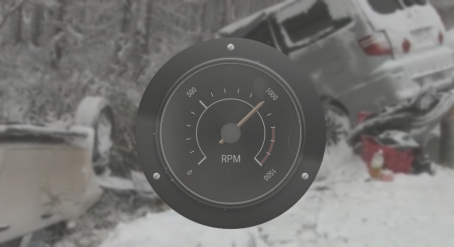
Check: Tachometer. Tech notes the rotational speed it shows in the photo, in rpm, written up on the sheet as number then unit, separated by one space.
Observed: 1000 rpm
